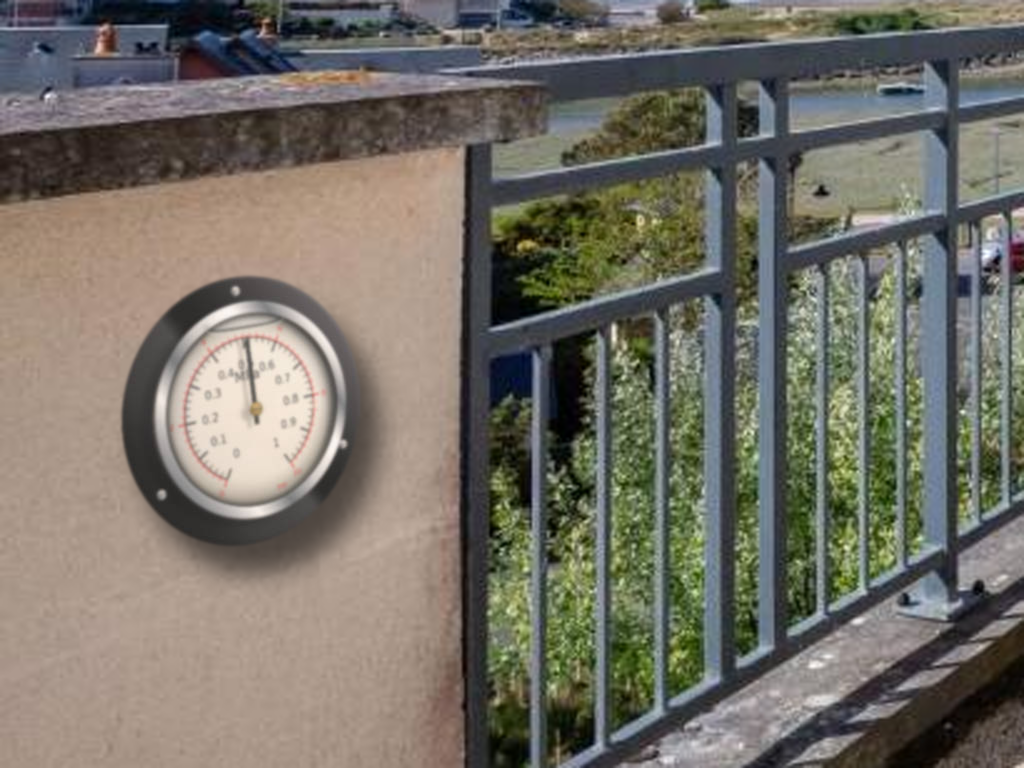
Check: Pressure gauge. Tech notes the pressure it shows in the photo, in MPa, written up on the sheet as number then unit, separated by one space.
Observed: 0.5 MPa
